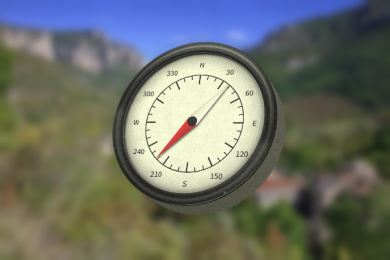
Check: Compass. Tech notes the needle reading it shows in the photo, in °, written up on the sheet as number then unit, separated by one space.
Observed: 220 °
